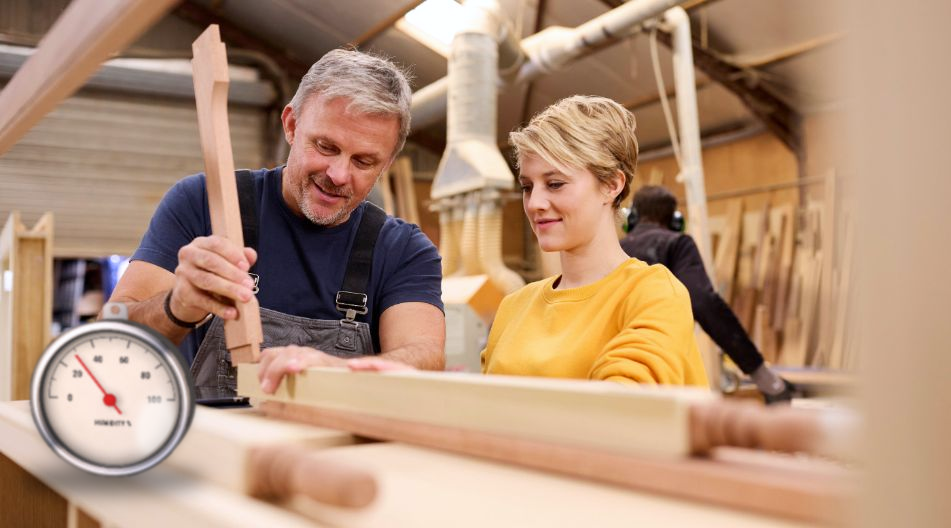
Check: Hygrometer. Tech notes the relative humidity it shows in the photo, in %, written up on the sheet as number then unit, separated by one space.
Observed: 30 %
